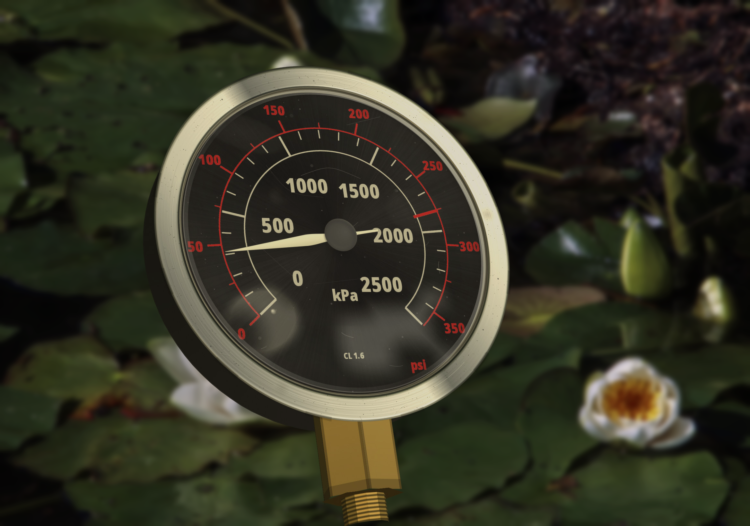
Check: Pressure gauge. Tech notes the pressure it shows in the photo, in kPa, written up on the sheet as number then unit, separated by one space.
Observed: 300 kPa
